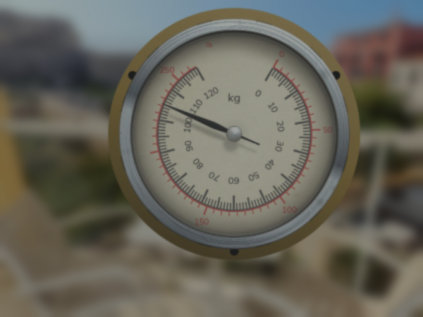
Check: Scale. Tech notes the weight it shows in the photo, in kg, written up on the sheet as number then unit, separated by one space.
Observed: 105 kg
